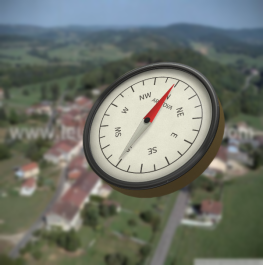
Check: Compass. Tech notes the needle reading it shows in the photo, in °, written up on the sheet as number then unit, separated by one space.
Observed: 0 °
